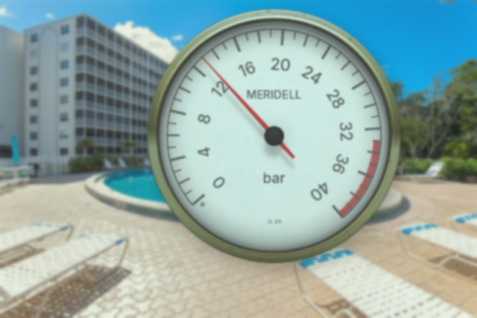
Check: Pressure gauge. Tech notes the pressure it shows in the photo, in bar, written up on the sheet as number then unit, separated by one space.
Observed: 13 bar
